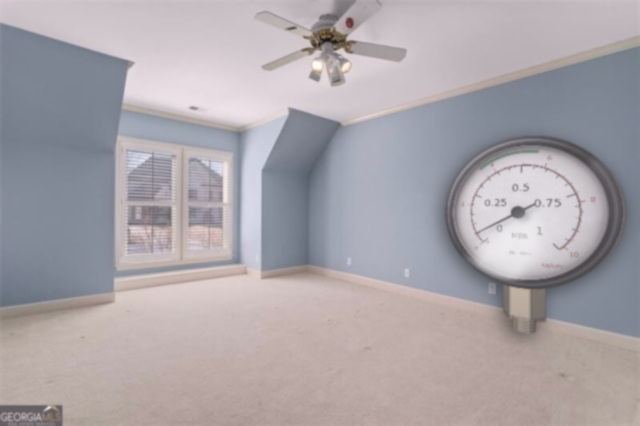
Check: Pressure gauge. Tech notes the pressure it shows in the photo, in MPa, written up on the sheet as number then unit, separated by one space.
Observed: 0.05 MPa
